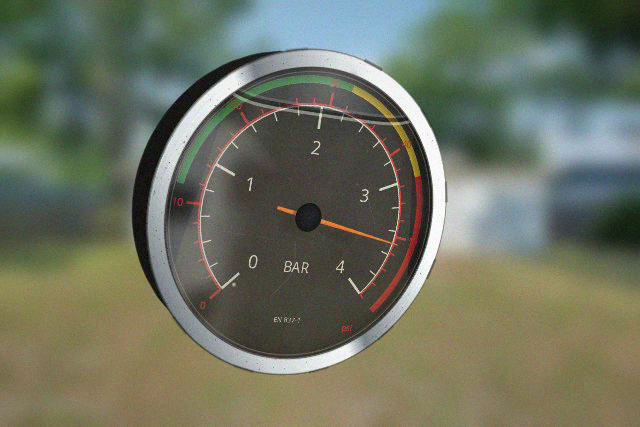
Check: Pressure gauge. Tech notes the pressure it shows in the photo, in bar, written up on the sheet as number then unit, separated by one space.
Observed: 3.5 bar
